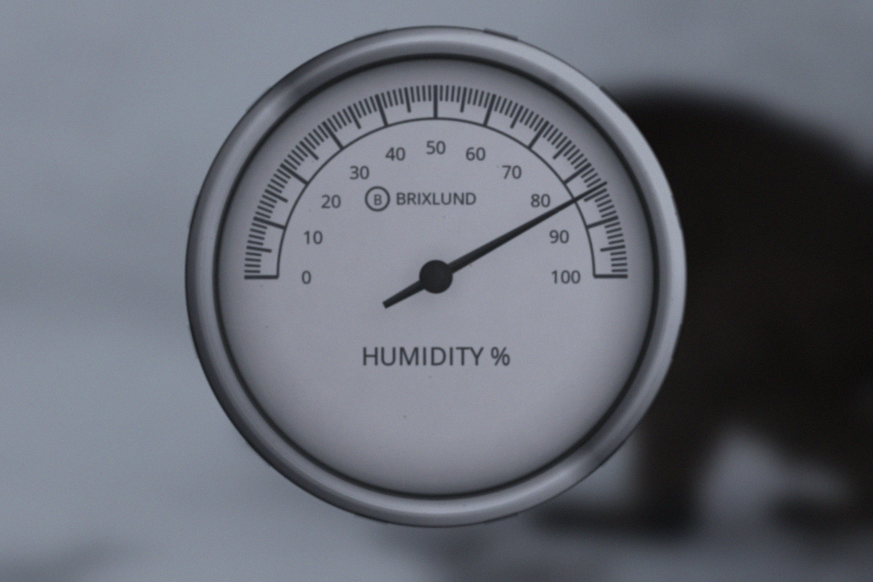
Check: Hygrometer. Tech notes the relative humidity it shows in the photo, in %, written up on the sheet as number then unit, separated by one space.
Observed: 84 %
